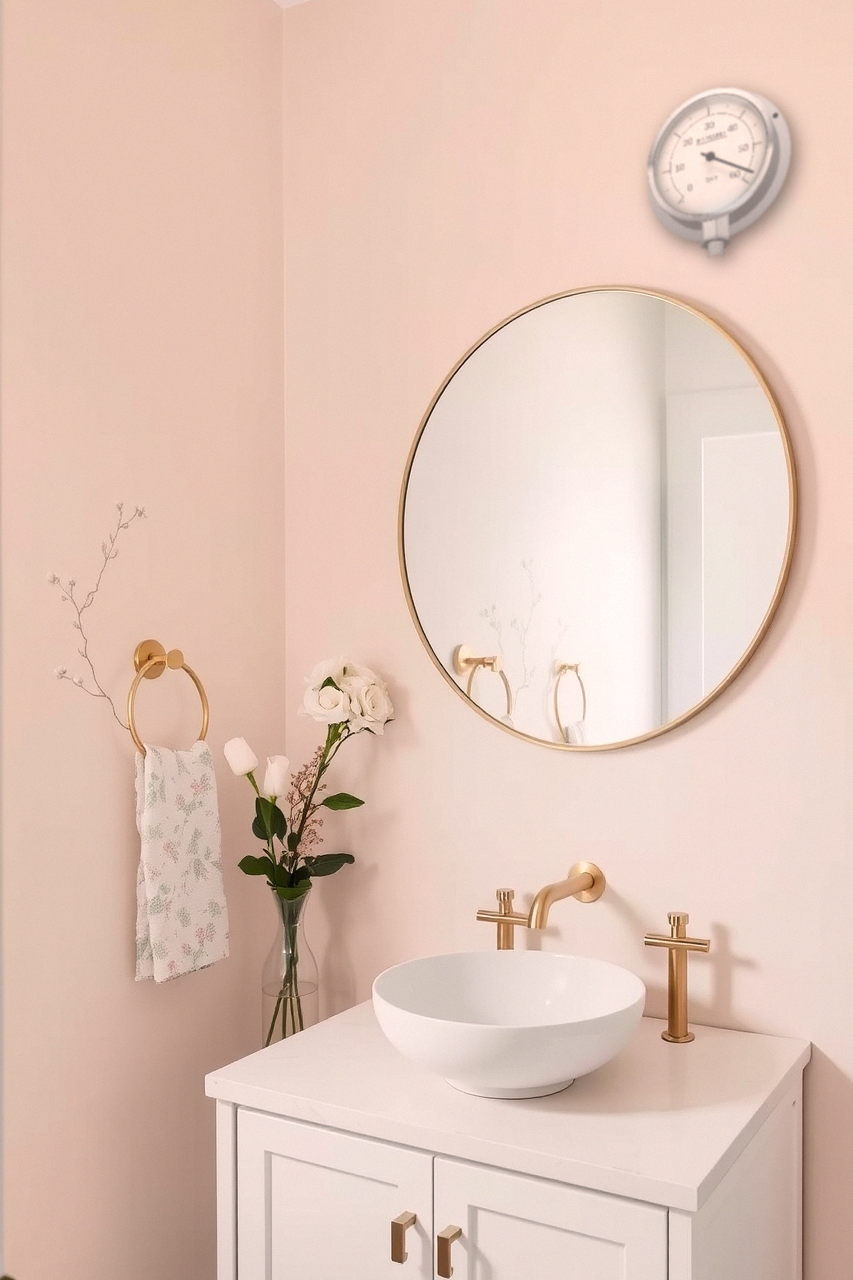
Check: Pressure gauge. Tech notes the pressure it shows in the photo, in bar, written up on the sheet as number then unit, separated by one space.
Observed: 57.5 bar
